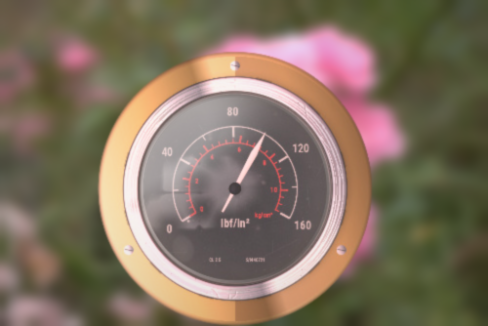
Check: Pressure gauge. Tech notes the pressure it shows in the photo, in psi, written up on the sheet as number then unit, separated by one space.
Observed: 100 psi
